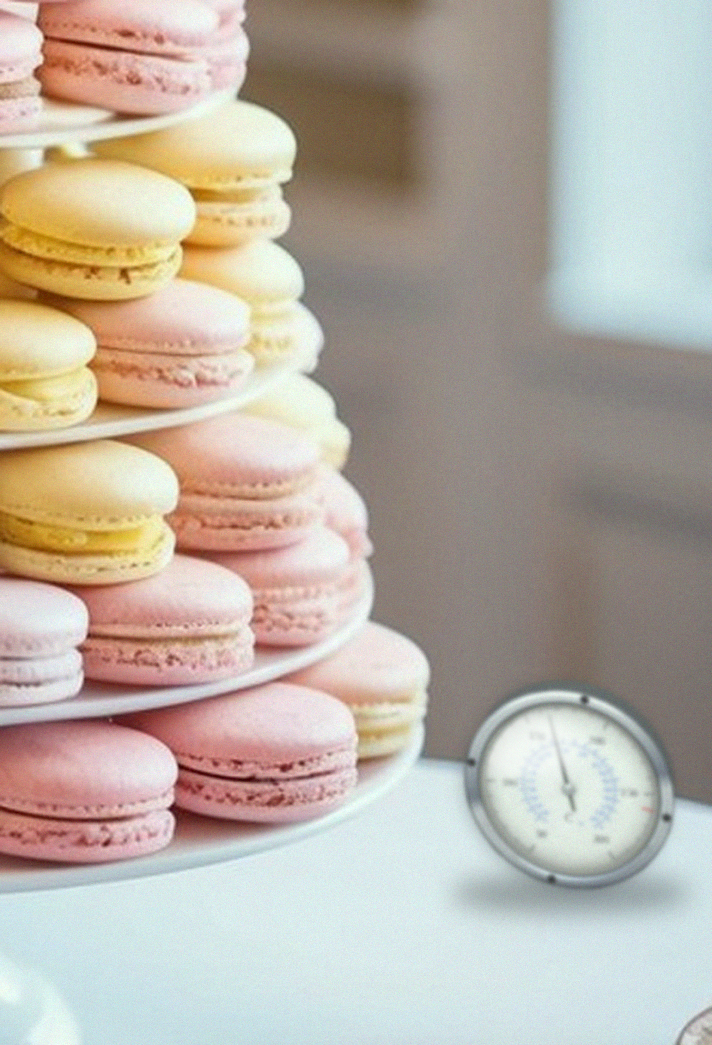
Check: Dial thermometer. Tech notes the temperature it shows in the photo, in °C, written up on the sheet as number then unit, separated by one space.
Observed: 165 °C
